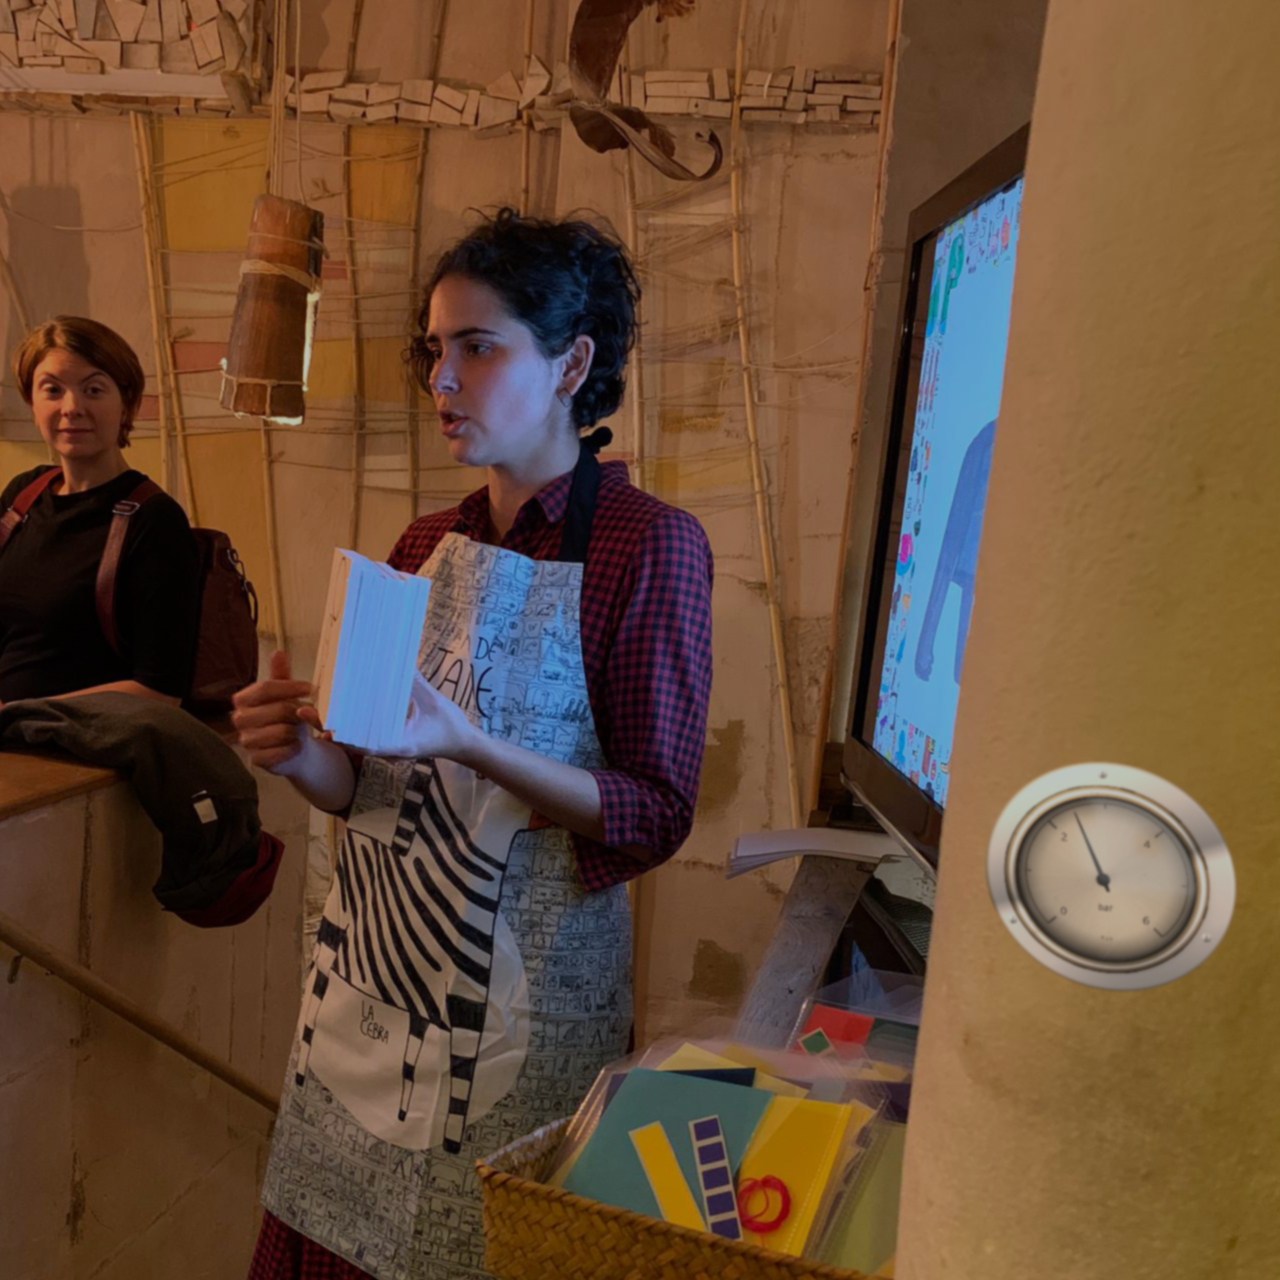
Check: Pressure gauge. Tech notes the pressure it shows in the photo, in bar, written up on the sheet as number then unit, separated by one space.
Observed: 2.5 bar
